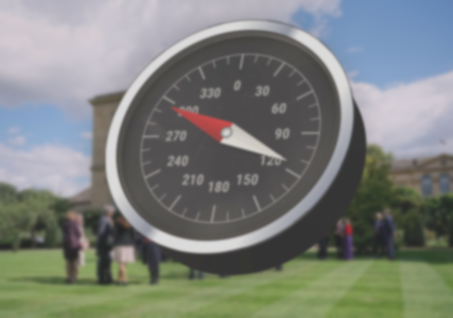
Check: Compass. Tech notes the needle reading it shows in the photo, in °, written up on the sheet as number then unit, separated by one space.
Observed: 295 °
